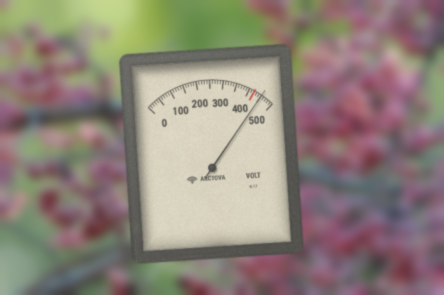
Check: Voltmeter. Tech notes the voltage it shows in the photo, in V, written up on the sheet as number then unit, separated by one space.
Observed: 450 V
